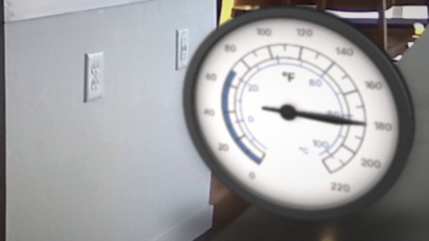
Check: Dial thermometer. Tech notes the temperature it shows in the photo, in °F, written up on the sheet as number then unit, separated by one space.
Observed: 180 °F
